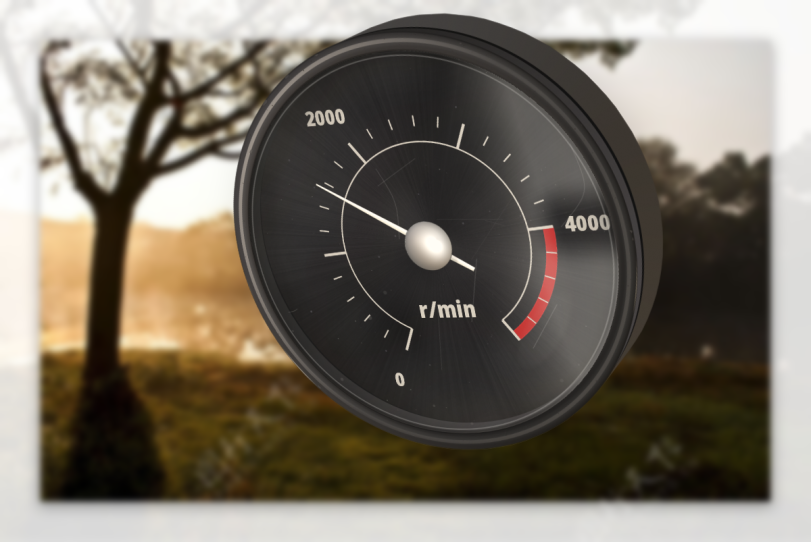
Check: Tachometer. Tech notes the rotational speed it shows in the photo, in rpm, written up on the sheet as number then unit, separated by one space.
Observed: 1600 rpm
